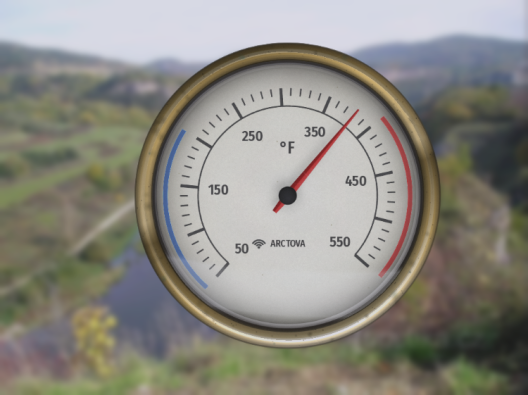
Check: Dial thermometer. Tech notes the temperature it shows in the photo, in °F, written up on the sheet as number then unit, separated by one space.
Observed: 380 °F
